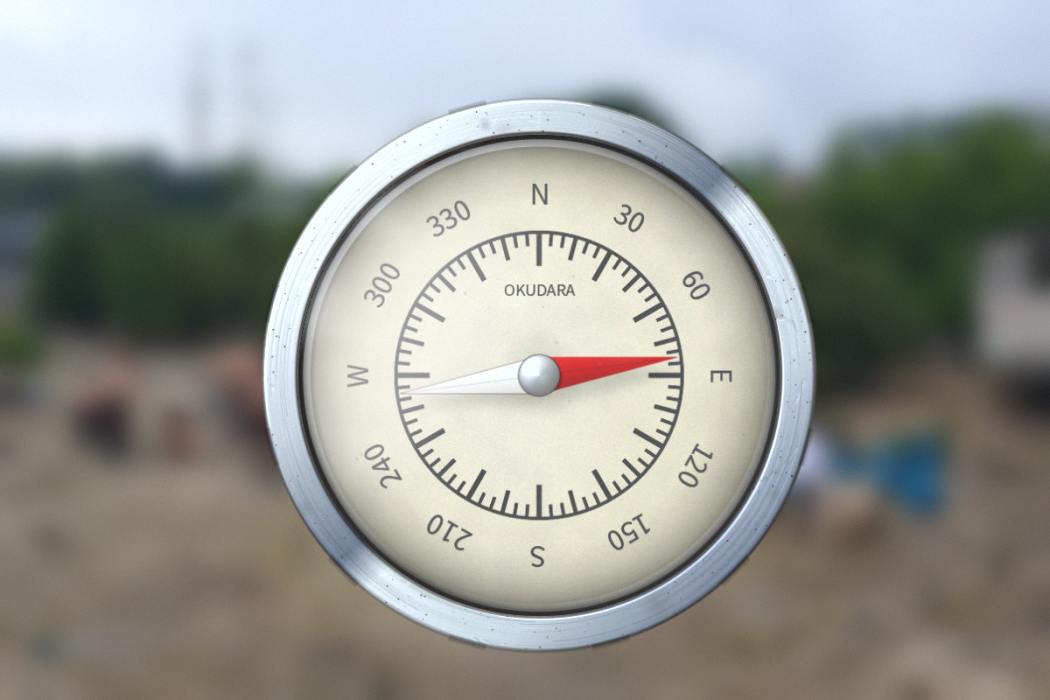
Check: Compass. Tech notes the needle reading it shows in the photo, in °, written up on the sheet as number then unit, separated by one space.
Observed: 82.5 °
